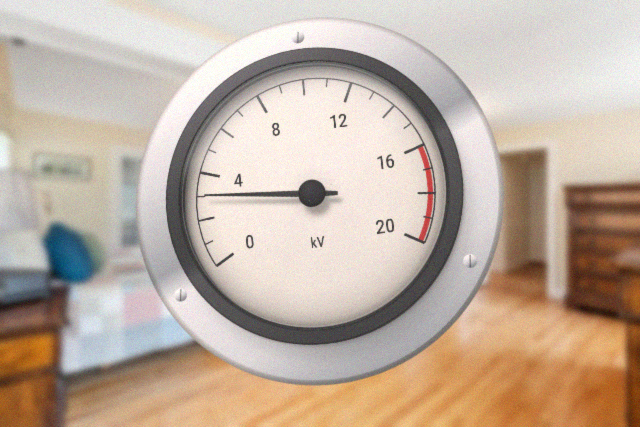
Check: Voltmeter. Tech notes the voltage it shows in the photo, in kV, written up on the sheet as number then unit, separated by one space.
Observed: 3 kV
